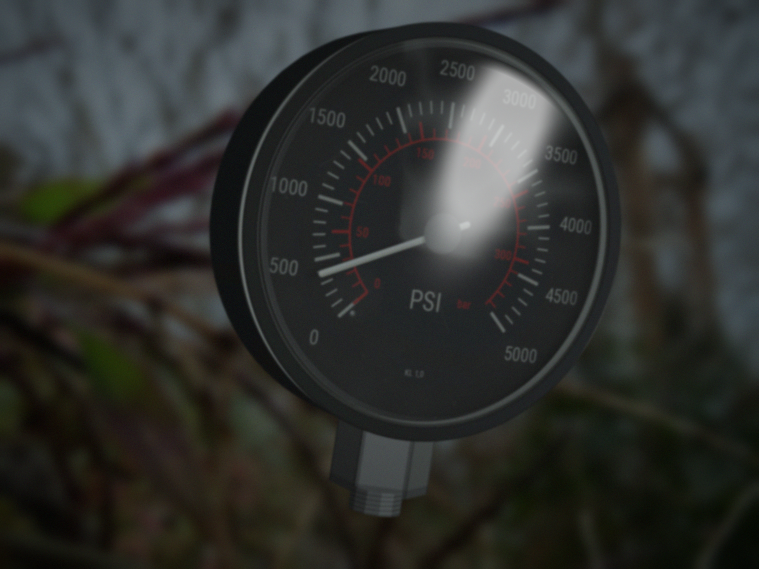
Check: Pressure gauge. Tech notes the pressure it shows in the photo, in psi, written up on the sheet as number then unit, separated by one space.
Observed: 400 psi
